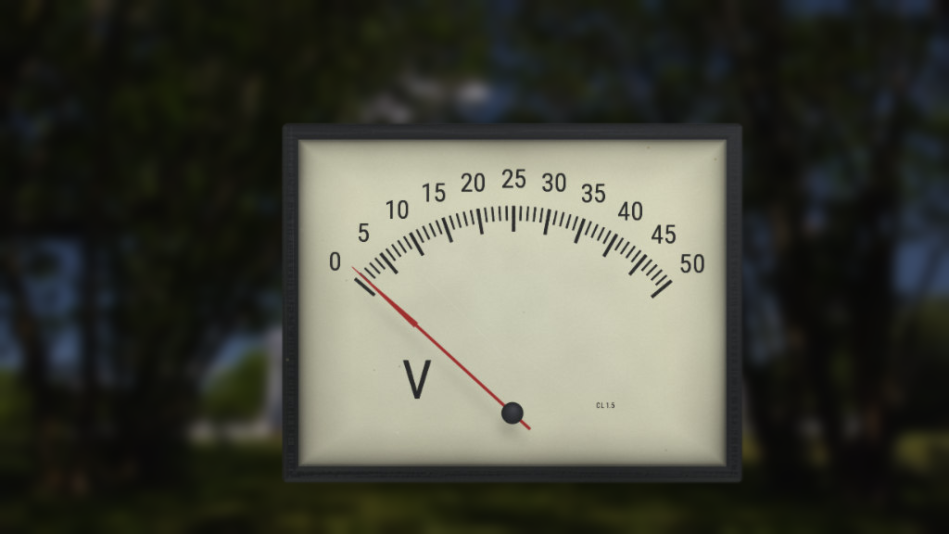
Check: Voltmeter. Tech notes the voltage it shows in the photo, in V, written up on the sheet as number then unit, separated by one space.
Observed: 1 V
